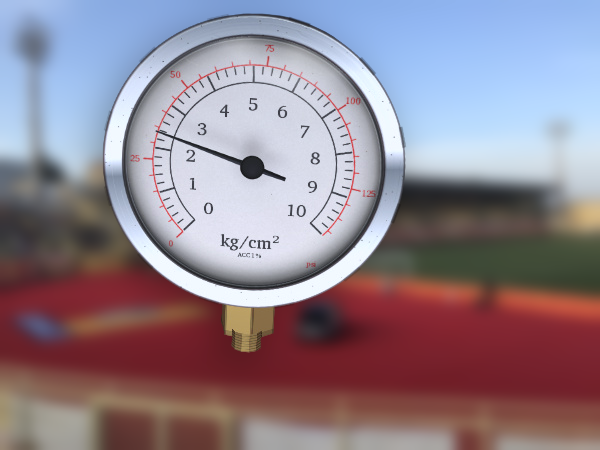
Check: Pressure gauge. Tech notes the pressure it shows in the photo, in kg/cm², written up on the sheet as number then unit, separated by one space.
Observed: 2.4 kg/cm²
